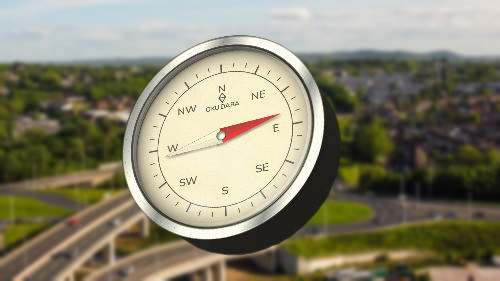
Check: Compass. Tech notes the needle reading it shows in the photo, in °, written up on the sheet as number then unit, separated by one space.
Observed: 80 °
